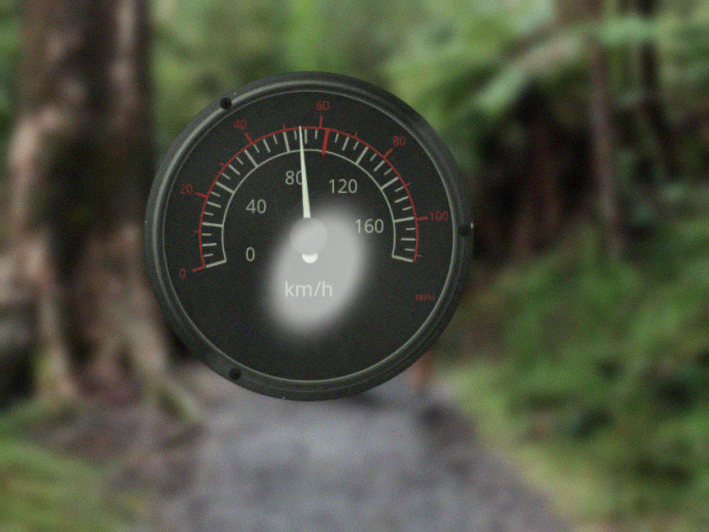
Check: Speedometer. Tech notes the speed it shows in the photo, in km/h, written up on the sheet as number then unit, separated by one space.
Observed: 87.5 km/h
